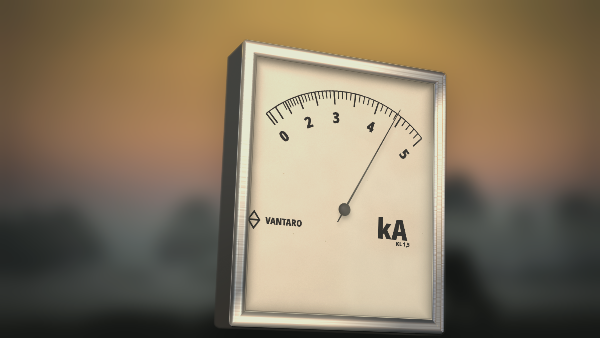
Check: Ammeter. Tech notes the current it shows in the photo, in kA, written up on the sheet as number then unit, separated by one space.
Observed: 4.4 kA
